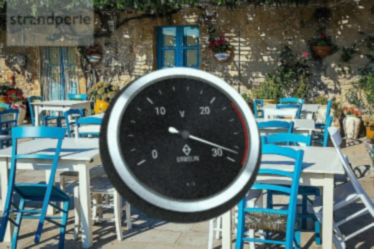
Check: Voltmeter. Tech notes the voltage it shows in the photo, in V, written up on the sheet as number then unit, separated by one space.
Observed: 29 V
